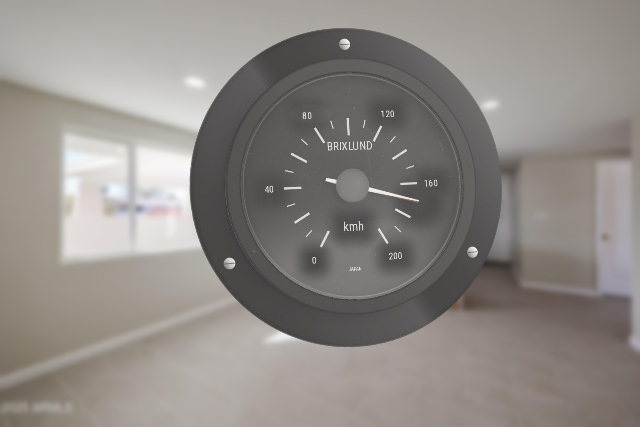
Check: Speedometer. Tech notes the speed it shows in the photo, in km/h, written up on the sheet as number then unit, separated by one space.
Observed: 170 km/h
